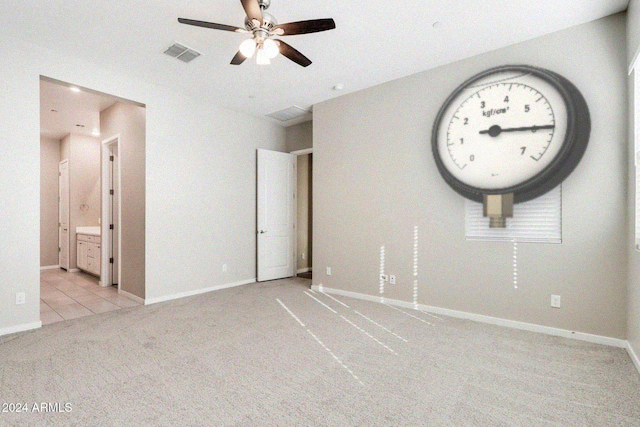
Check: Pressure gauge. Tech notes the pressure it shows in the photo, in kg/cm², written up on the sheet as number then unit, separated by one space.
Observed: 6 kg/cm²
